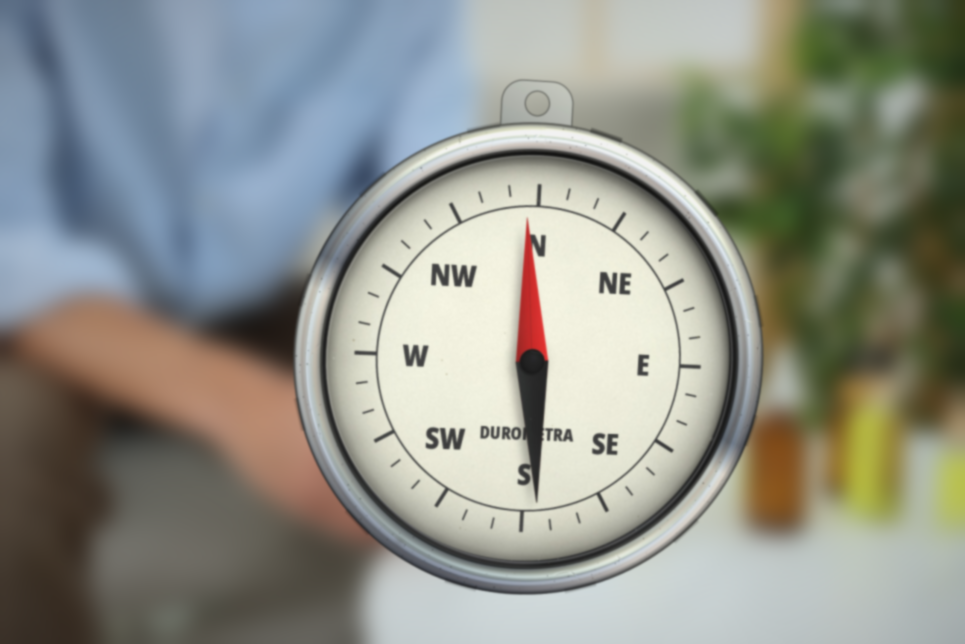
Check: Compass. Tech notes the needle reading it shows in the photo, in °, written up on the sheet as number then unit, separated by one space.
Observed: 355 °
